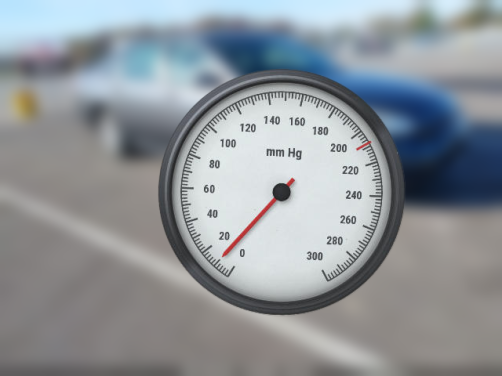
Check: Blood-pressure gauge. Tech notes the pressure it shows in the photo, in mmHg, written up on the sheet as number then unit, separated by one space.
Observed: 10 mmHg
